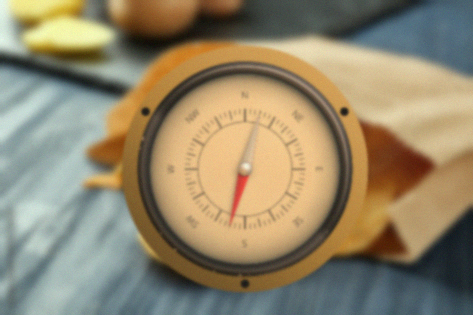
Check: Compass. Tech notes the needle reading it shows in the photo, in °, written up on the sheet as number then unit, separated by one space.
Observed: 195 °
